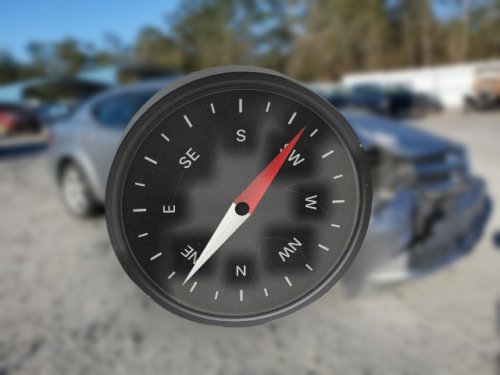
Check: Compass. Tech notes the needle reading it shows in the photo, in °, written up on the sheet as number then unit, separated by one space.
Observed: 217.5 °
